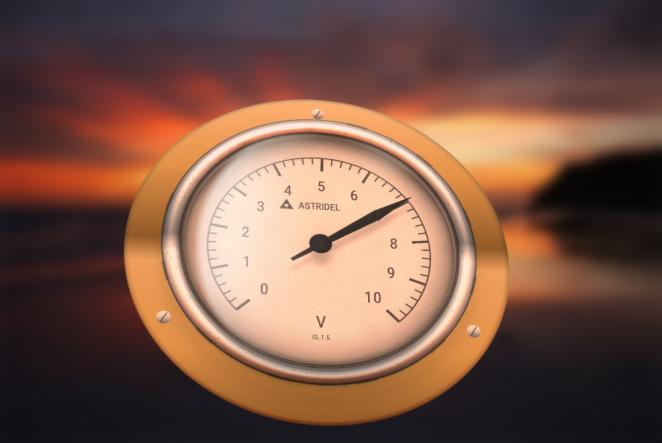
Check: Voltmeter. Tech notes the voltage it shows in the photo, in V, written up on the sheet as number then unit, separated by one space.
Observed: 7 V
